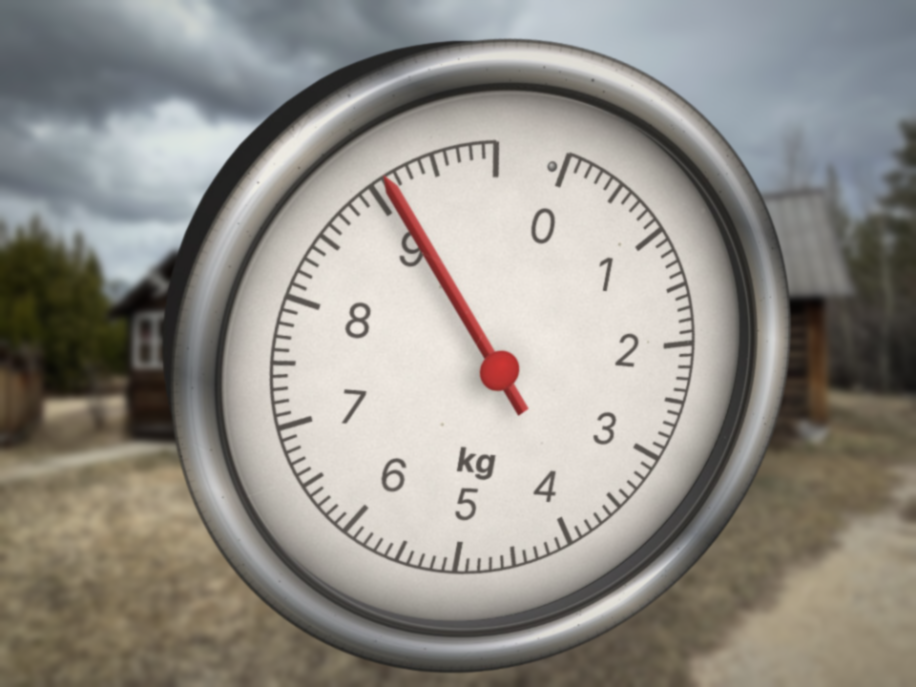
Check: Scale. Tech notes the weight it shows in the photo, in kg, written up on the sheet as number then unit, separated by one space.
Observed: 9.1 kg
